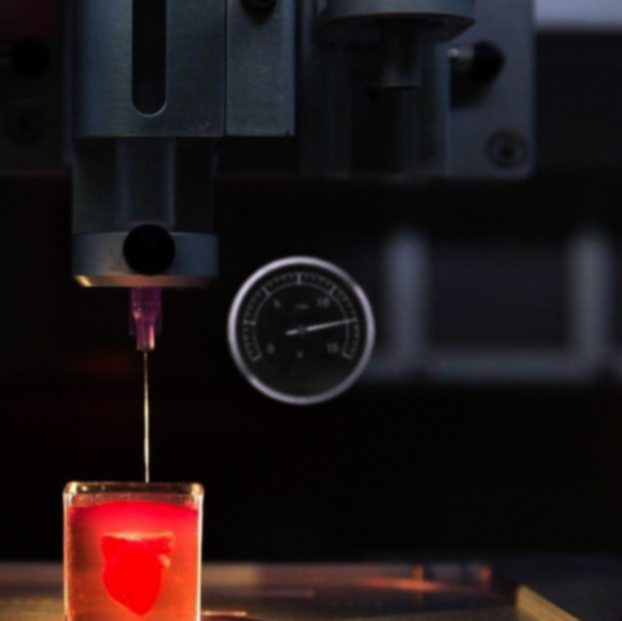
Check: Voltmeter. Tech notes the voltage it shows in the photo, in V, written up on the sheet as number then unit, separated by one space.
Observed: 12.5 V
